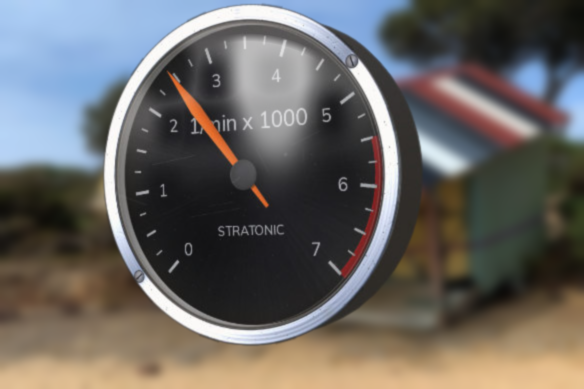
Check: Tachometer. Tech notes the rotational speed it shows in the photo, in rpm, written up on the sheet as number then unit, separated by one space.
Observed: 2500 rpm
